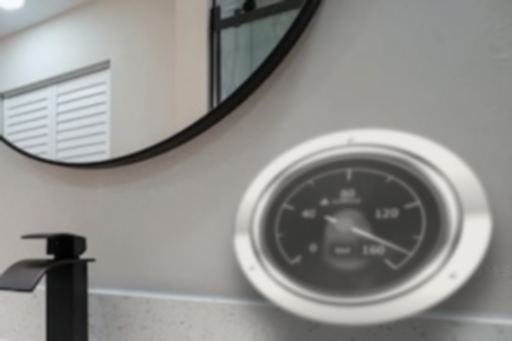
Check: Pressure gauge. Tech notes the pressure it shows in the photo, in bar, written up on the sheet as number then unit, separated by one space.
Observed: 150 bar
